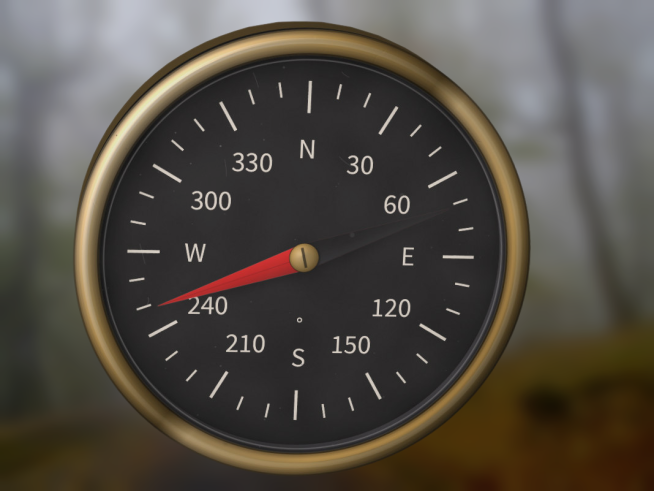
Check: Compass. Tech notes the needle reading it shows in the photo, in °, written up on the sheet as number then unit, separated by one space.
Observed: 250 °
